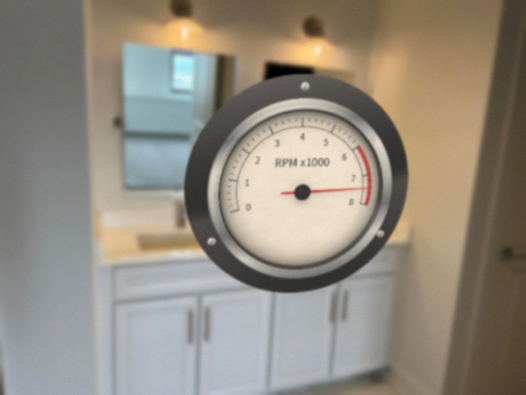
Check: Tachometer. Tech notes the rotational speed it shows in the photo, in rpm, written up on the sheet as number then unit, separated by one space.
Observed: 7400 rpm
